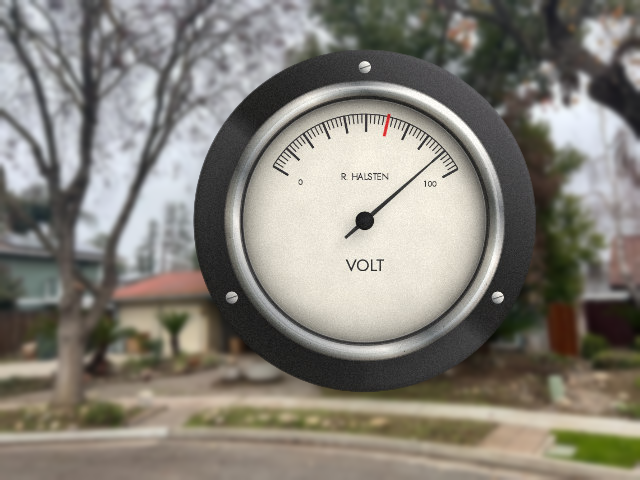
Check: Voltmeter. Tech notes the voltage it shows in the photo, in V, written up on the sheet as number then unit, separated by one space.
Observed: 90 V
